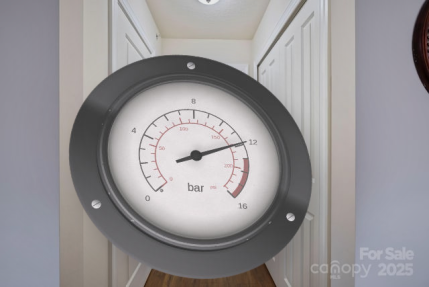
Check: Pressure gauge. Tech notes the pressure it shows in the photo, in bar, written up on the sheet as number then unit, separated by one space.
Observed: 12 bar
